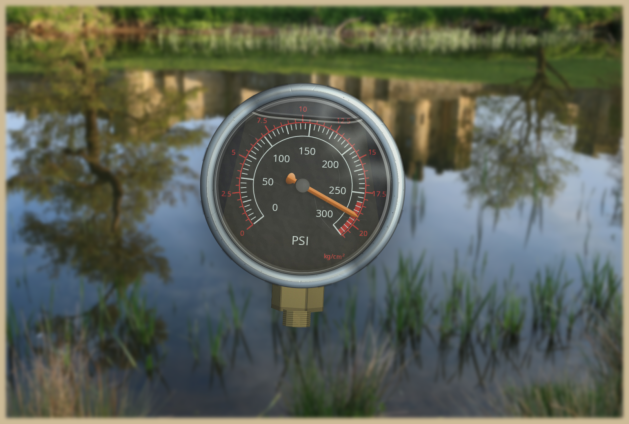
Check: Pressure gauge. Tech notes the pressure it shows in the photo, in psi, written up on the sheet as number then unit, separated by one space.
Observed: 275 psi
